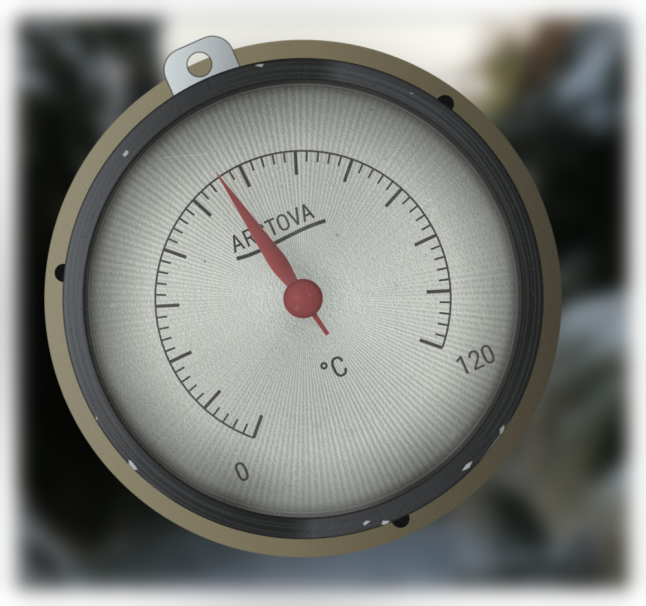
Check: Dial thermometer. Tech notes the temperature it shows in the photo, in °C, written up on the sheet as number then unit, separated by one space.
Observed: 56 °C
